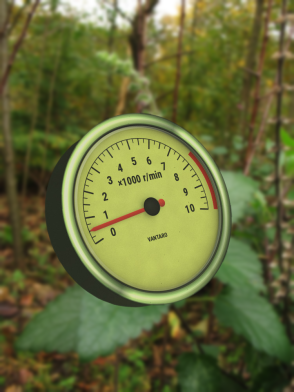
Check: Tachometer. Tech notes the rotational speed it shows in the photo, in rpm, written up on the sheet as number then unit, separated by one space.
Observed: 500 rpm
